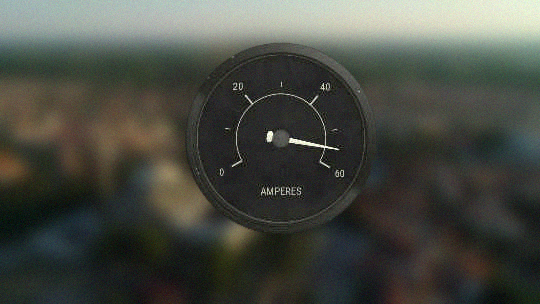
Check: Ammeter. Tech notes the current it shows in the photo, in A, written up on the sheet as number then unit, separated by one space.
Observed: 55 A
